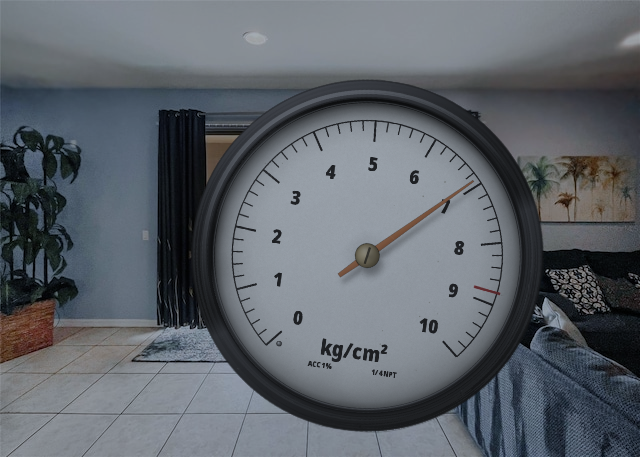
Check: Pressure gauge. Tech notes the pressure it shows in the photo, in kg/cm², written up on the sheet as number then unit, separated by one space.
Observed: 6.9 kg/cm²
